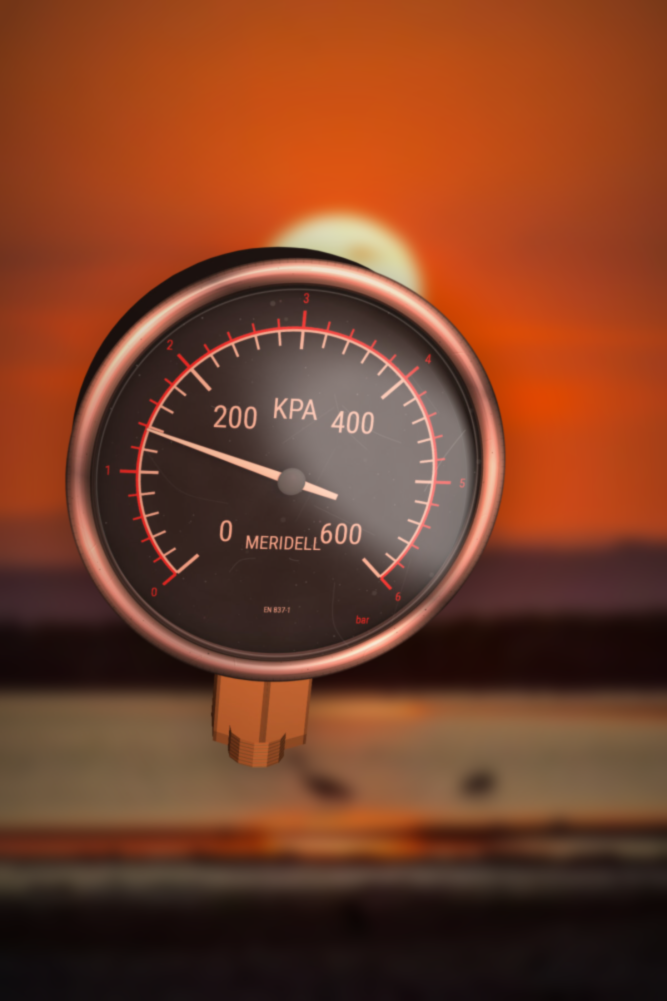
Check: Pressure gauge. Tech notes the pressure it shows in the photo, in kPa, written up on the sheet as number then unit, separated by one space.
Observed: 140 kPa
